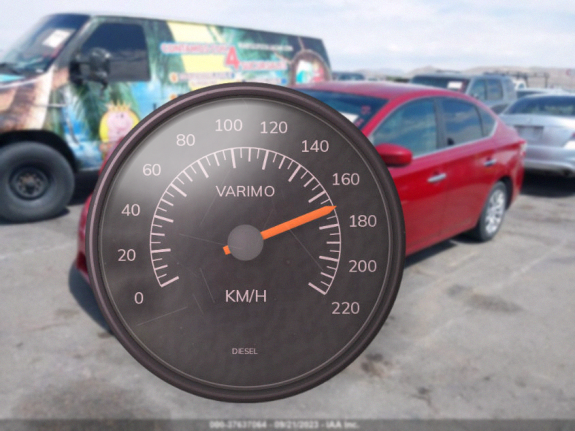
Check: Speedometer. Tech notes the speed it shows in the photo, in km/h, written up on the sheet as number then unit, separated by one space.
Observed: 170 km/h
